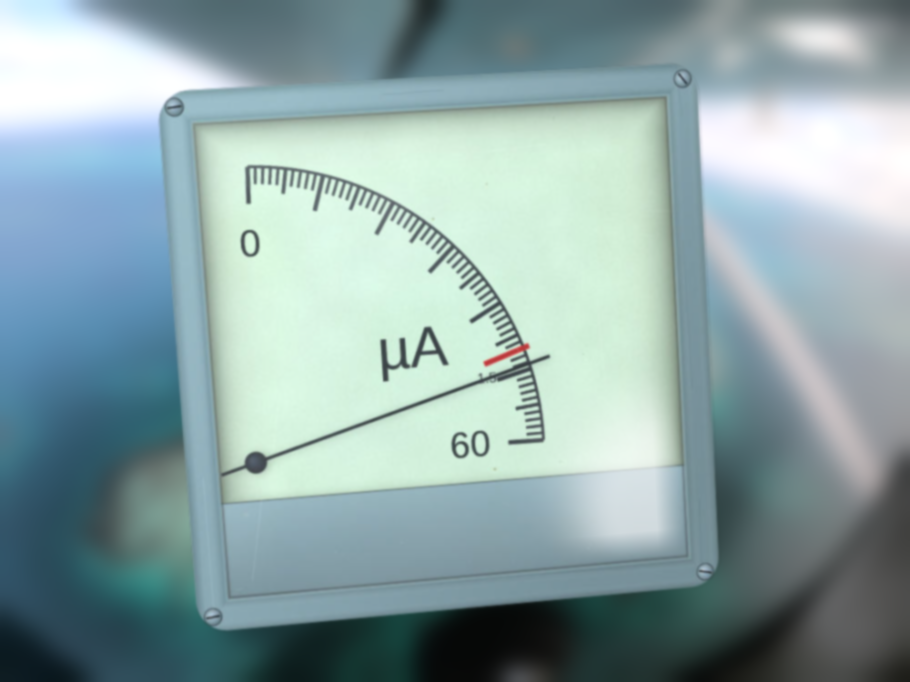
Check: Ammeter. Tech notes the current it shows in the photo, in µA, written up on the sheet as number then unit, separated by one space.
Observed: 49 µA
